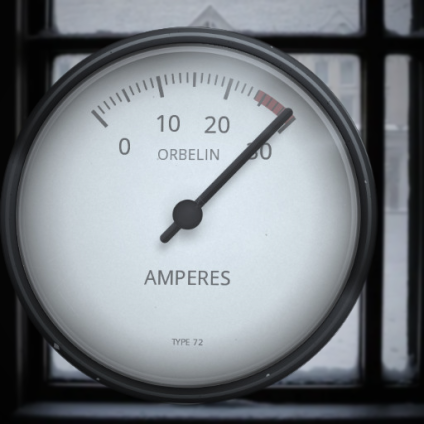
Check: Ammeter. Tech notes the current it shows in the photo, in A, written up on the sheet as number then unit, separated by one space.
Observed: 29 A
